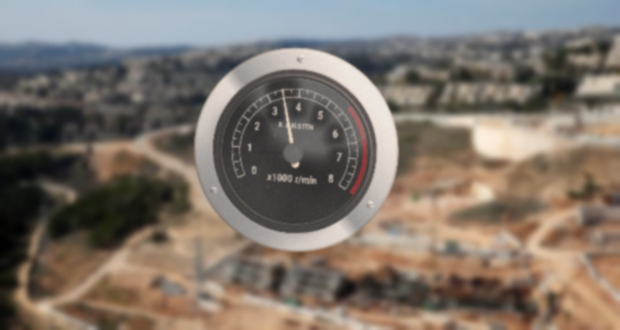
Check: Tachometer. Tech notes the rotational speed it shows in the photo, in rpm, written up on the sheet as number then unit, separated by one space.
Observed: 3500 rpm
